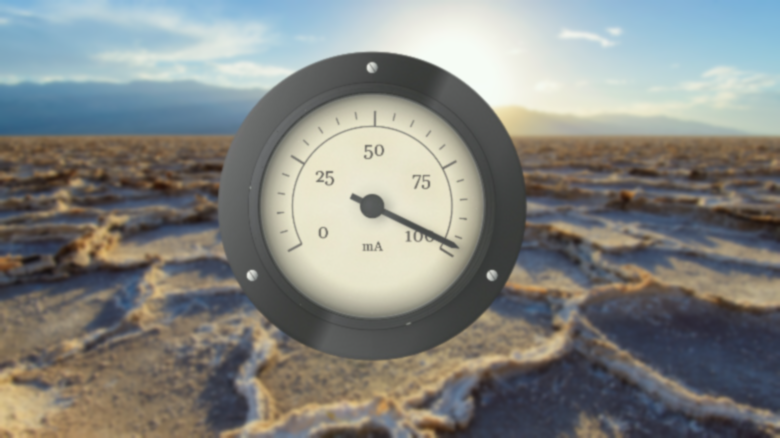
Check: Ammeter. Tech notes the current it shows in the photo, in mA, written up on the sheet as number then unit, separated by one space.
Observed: 97.5 mA
